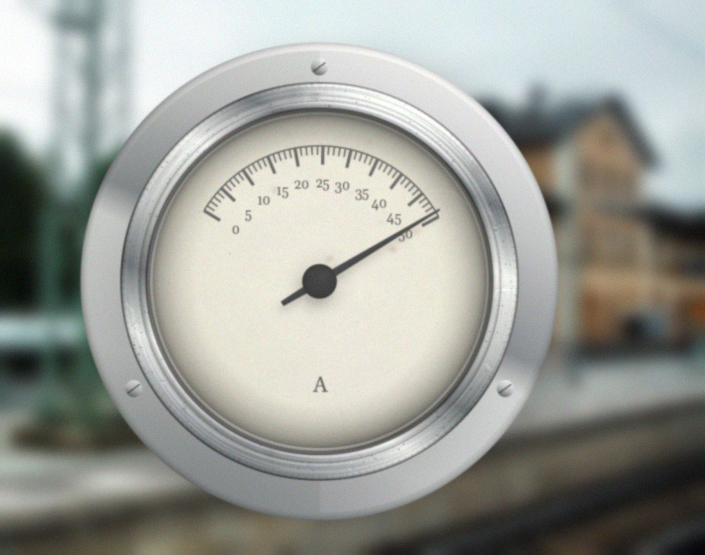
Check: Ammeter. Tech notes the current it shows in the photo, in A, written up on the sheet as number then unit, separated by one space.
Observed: 49 A
